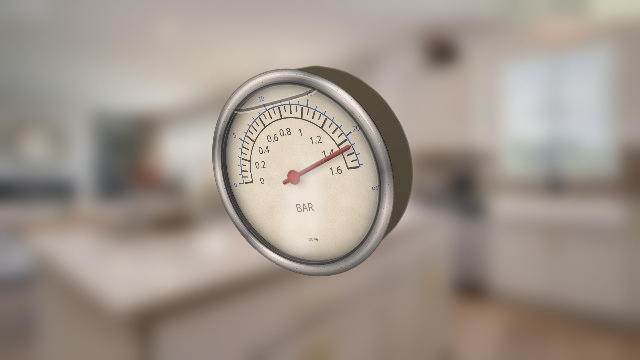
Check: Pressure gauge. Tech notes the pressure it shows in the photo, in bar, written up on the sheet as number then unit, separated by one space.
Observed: 1.45 bar
